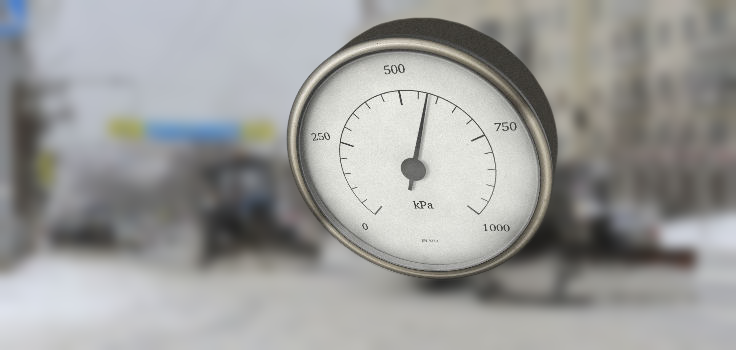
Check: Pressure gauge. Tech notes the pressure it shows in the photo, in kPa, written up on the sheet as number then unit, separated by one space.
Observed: 575 kPa
